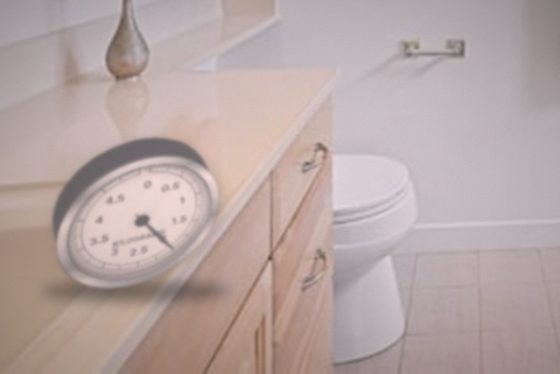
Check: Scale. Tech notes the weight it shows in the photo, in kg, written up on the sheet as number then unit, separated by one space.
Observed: 2 kg
